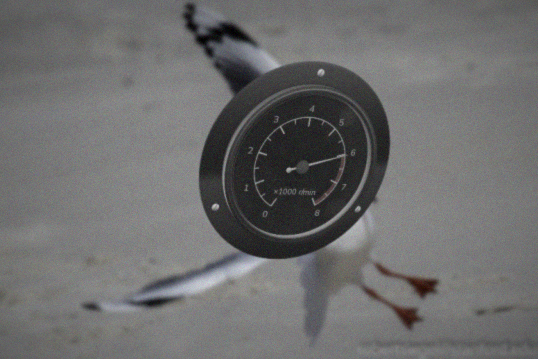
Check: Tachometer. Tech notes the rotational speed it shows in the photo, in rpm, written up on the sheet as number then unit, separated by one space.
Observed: 6000 rpm
